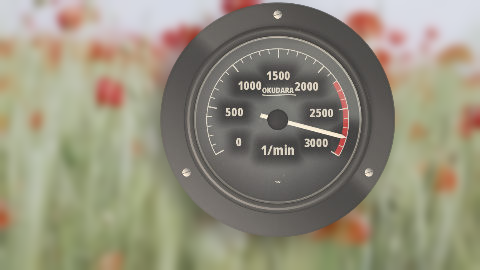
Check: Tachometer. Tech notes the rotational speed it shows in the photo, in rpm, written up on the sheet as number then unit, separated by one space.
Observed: 2800 rpm
